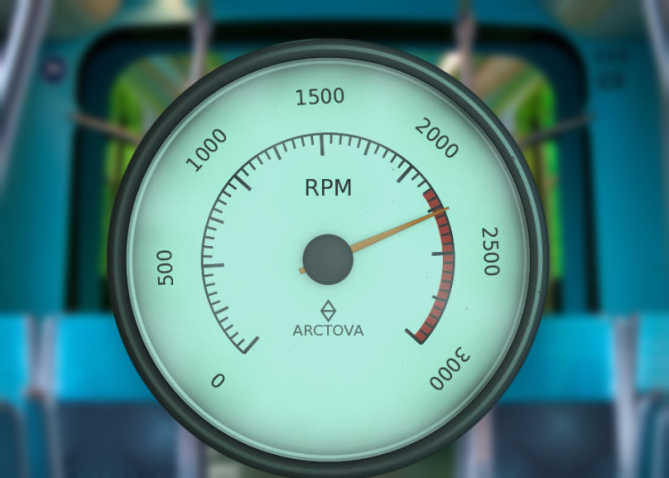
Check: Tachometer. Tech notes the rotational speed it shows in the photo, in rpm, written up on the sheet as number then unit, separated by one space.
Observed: 2275 rpm
